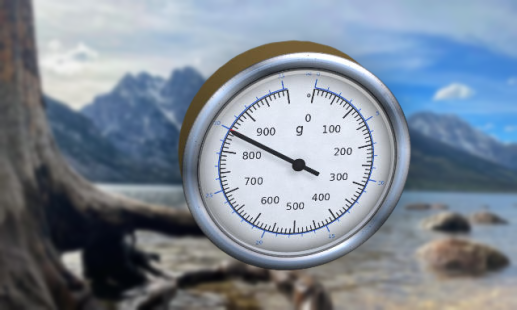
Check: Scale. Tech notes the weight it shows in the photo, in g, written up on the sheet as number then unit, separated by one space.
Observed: 850 g
